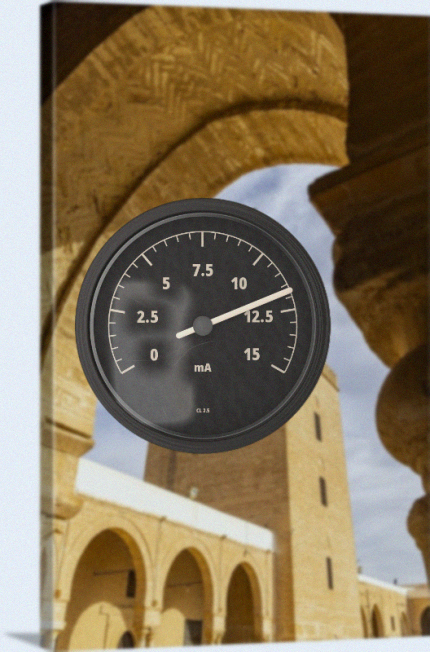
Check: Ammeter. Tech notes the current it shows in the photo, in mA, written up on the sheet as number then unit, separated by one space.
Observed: 11.75 mA
